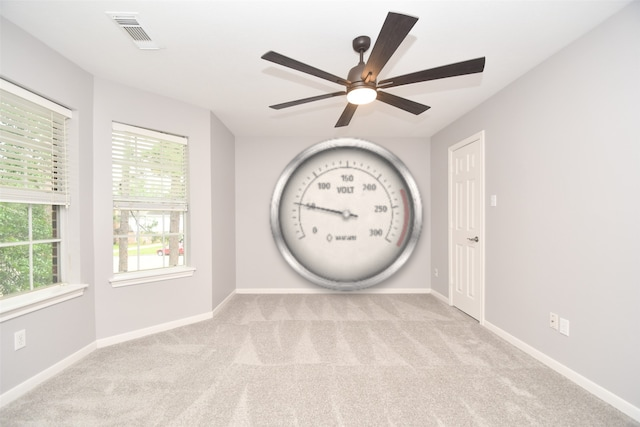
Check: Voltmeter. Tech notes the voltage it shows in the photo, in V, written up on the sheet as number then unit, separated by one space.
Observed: 50 V
